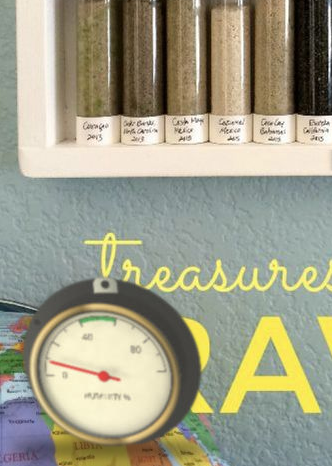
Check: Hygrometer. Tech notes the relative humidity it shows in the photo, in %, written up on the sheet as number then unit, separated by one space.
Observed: 10 %
